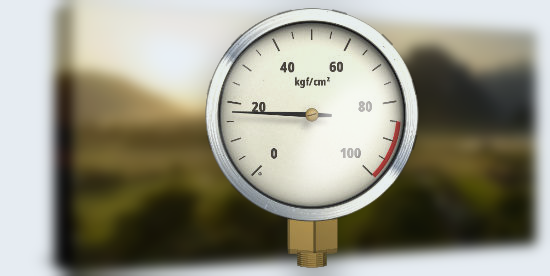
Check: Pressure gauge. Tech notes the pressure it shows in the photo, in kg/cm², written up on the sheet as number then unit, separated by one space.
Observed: 17.5 kg/cm²
